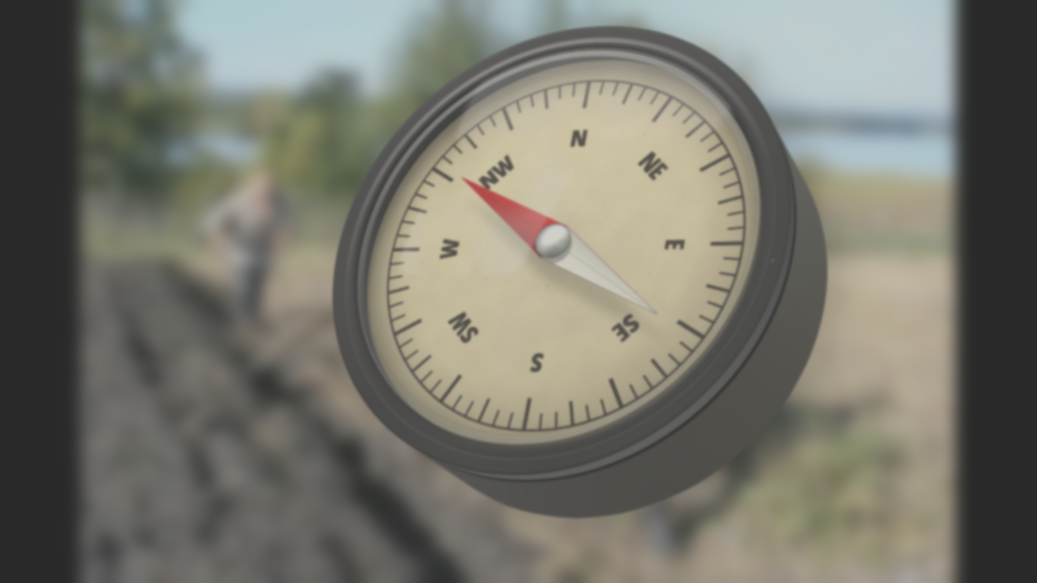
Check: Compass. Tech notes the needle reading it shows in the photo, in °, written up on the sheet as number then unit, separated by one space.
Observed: 302.5 °
